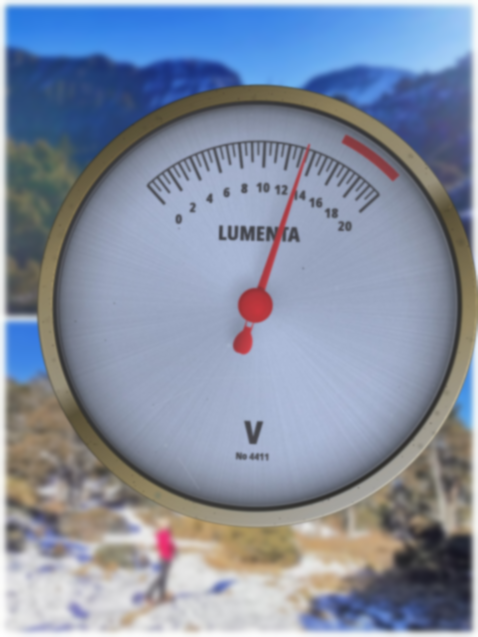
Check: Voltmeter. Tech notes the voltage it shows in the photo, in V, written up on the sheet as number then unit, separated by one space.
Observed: 13.5 V
